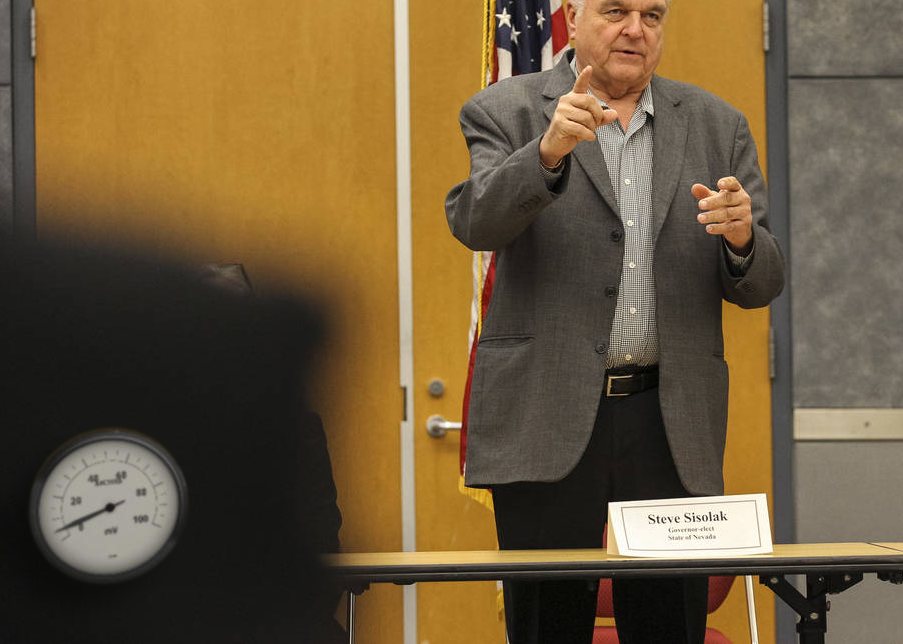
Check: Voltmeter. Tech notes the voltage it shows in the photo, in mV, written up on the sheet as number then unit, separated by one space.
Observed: 5 mV
